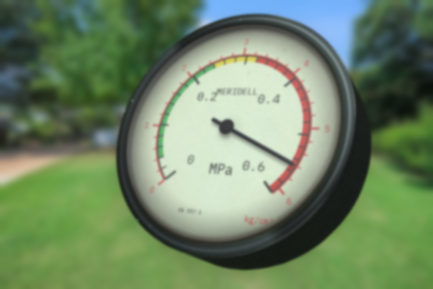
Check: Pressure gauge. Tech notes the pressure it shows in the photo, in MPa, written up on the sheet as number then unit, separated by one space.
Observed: 0.55 MPa
